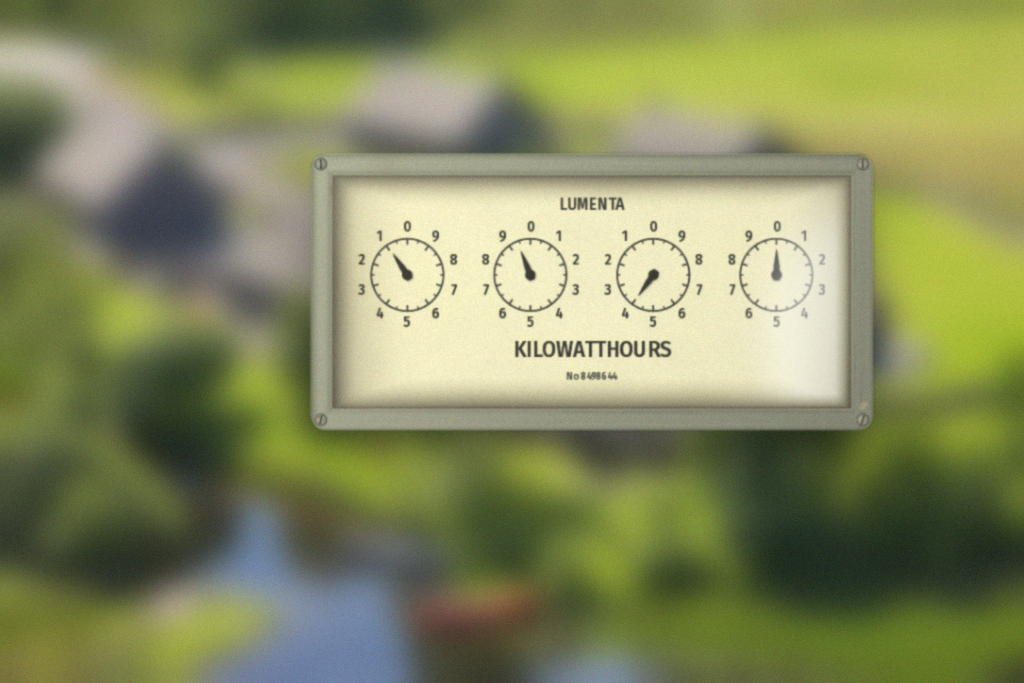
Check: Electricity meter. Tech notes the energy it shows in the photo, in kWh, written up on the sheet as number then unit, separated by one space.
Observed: 940 kWh
